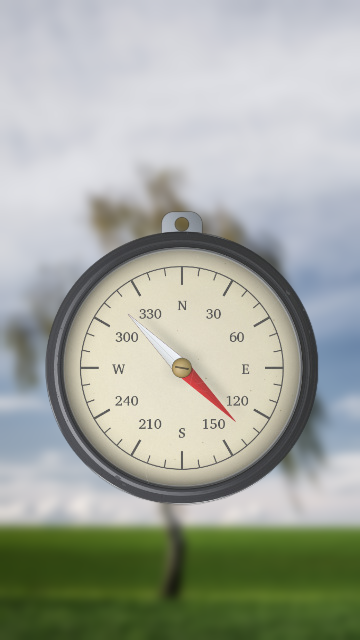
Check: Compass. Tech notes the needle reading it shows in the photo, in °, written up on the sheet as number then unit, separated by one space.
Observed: 135 °
